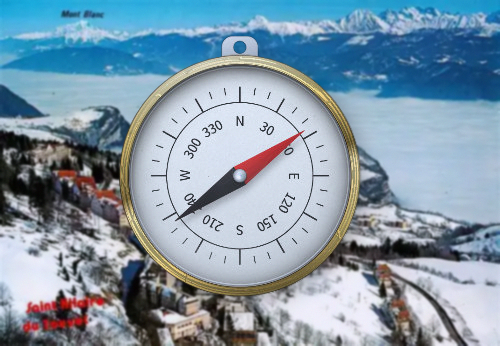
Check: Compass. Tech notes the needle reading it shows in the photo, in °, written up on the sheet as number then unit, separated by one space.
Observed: 55 °
